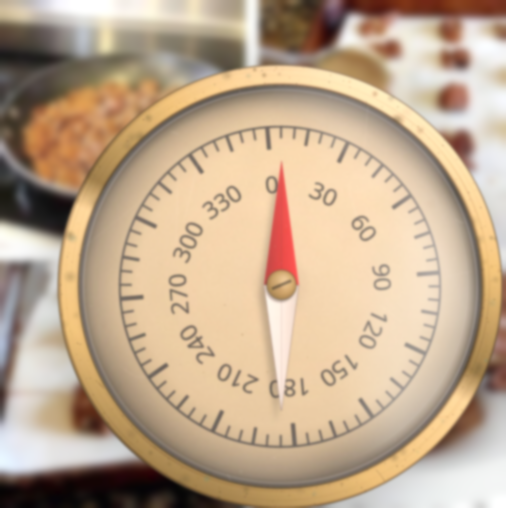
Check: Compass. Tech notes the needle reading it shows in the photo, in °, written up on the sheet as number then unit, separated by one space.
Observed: 5 °
